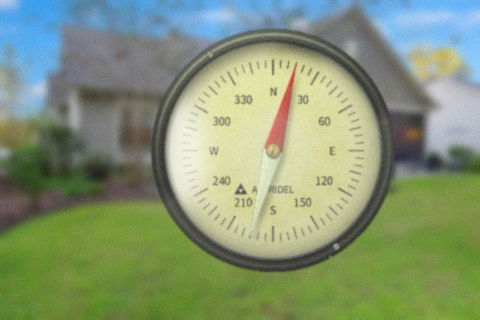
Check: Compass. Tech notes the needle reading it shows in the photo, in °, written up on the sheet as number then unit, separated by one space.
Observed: 15 °
